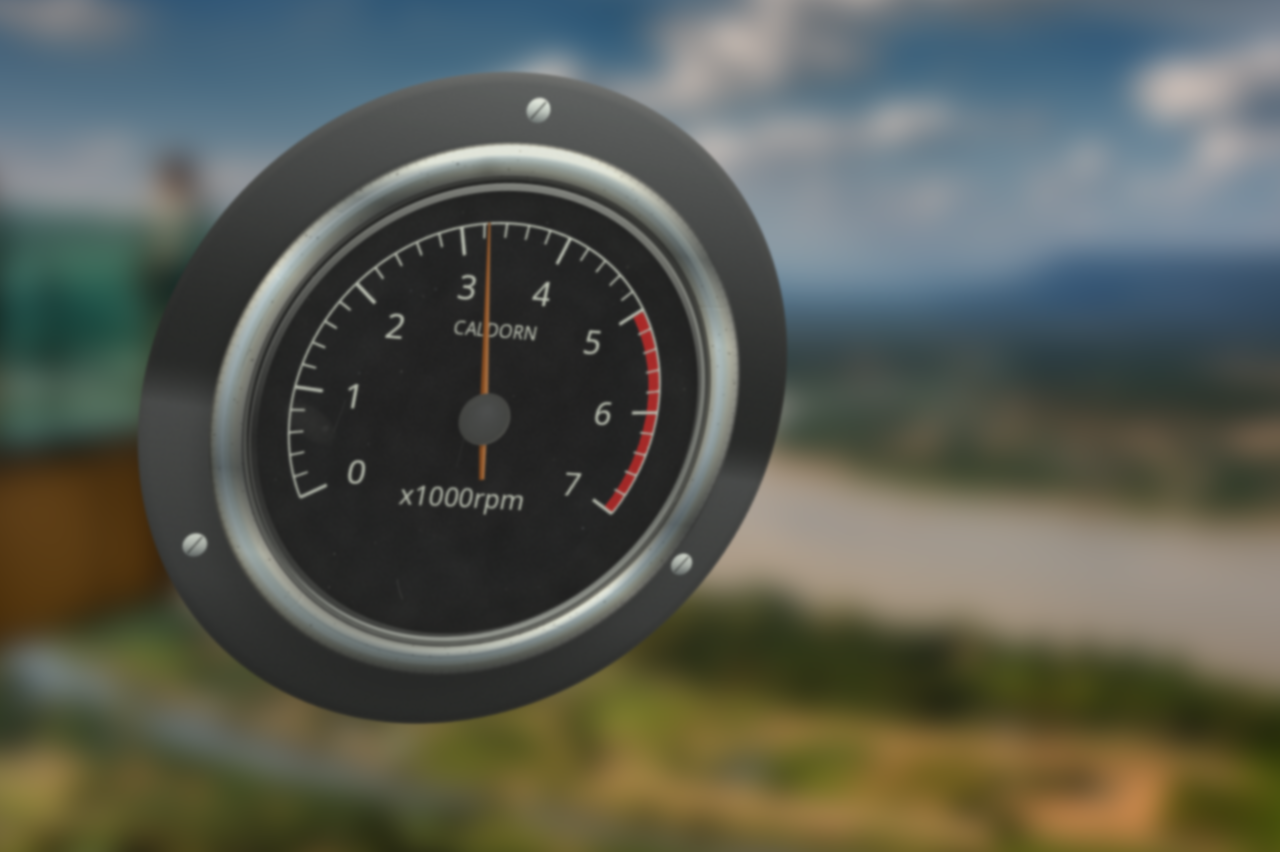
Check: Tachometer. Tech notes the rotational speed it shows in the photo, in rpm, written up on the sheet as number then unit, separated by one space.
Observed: 3200 rpm
